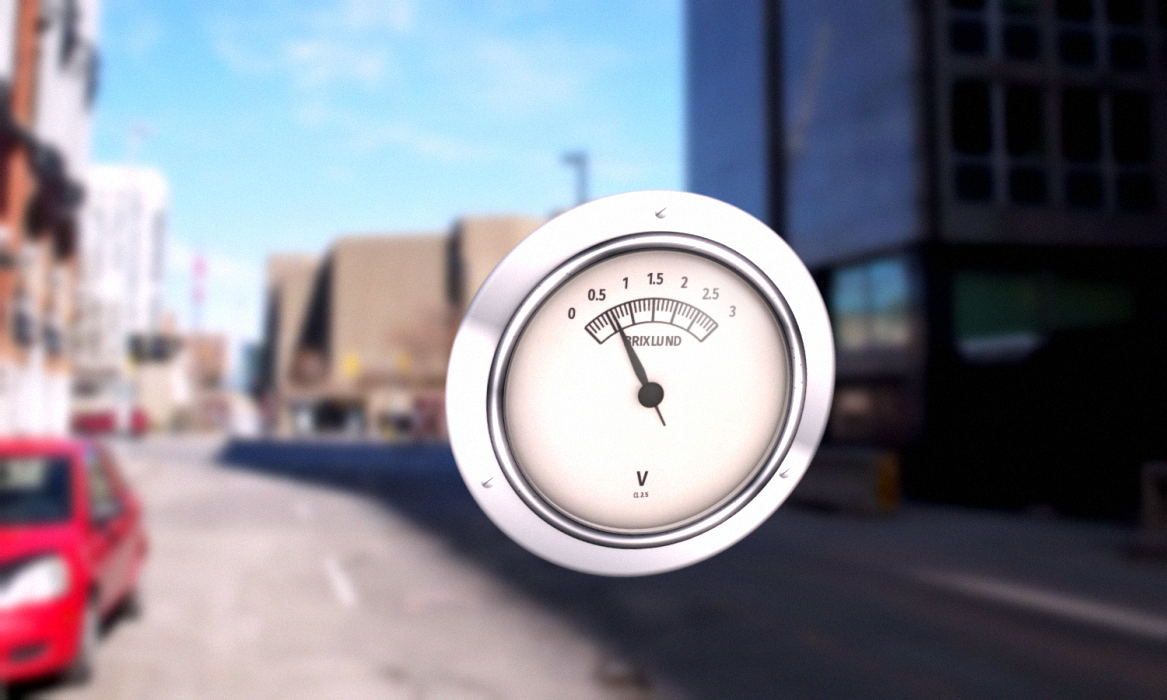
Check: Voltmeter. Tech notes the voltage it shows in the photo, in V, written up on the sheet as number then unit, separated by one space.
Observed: 0.6 V
